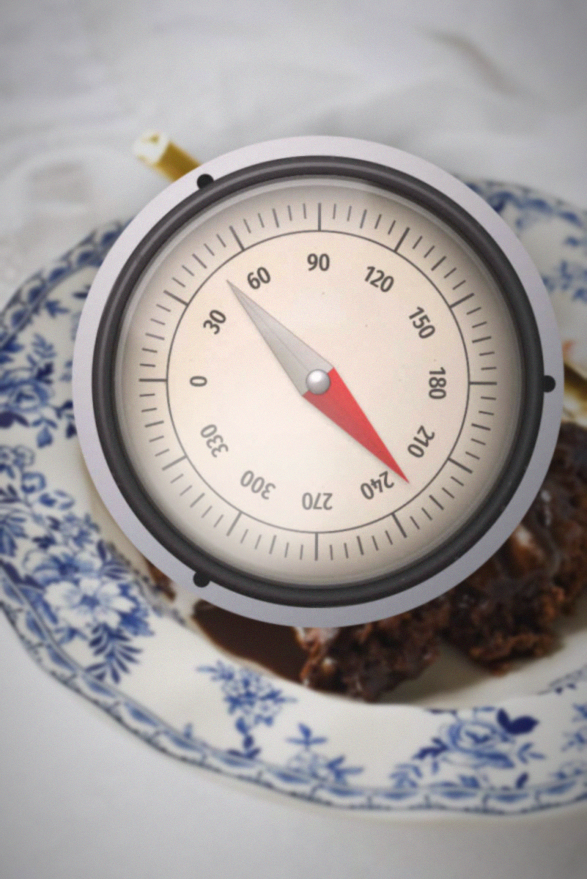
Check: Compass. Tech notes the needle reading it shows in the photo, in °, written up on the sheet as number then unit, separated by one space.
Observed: 227.5 °
